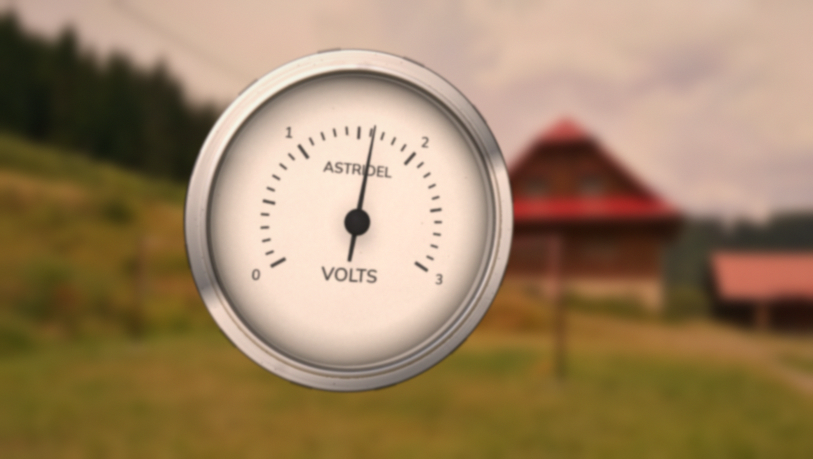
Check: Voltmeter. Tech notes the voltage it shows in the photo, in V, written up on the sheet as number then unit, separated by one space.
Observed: 1.6 V
